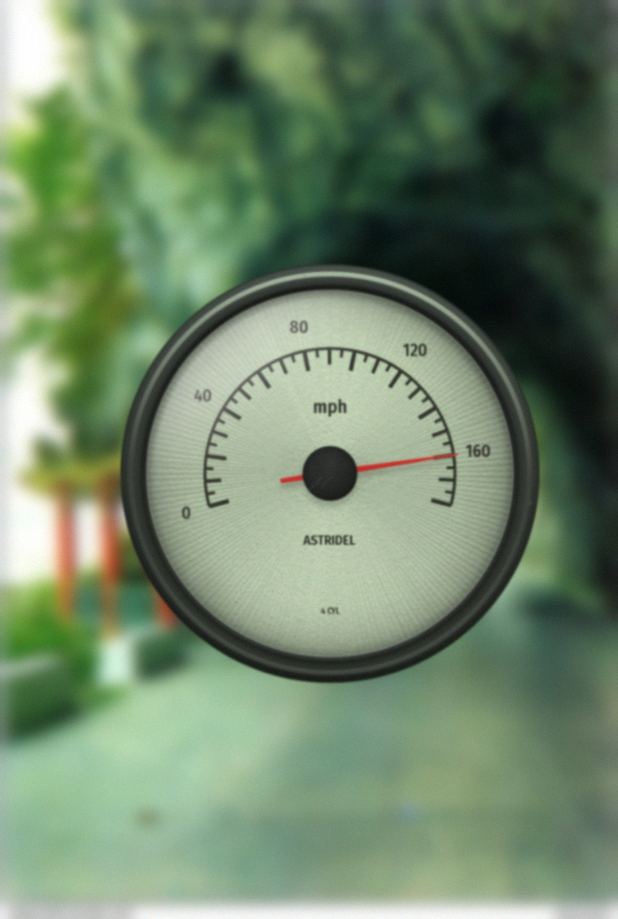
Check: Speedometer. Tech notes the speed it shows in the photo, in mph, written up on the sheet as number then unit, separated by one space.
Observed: 160 mph
